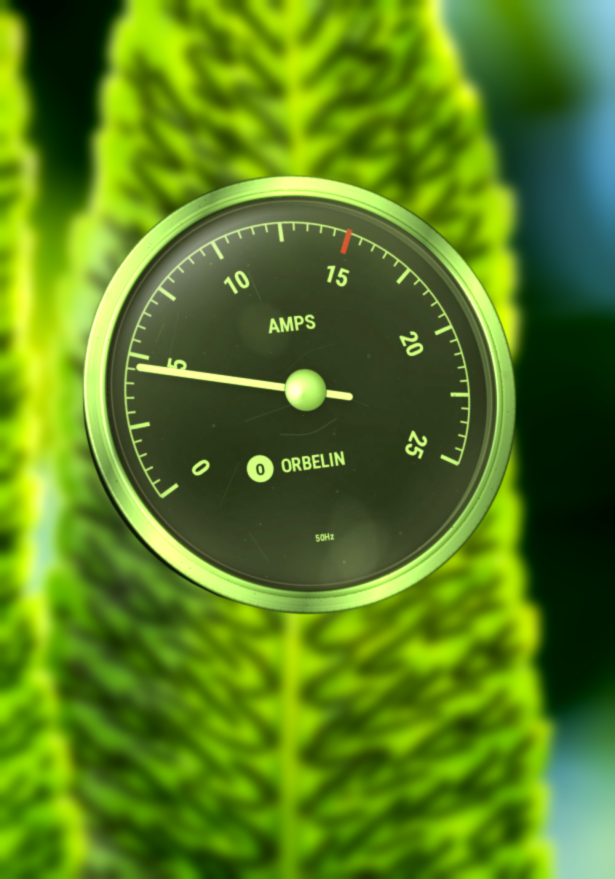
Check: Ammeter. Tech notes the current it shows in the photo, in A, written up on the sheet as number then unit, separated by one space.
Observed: 4.5 A
